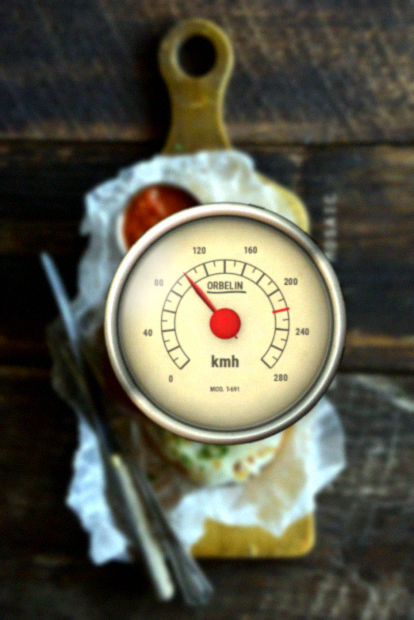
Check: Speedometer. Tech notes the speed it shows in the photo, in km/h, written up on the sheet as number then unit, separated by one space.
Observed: 100 km/h
